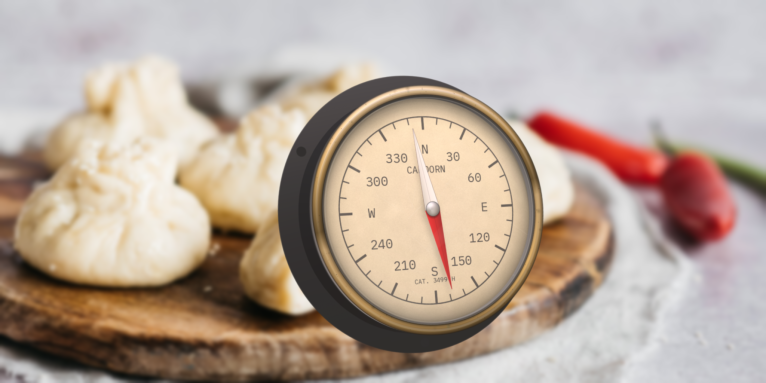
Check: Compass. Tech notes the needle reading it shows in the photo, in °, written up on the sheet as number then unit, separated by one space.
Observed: 170 °
